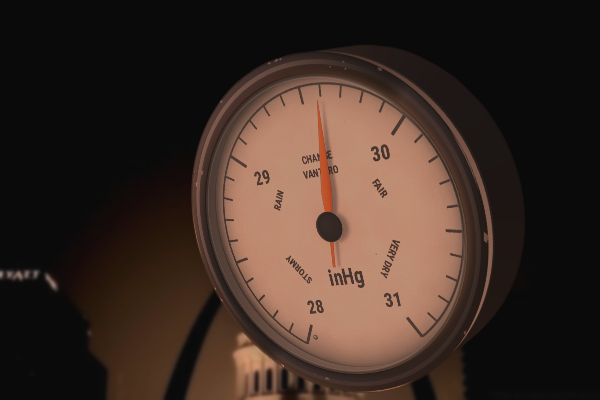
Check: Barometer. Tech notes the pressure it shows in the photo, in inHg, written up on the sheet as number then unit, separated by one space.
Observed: 29.6 inHg
